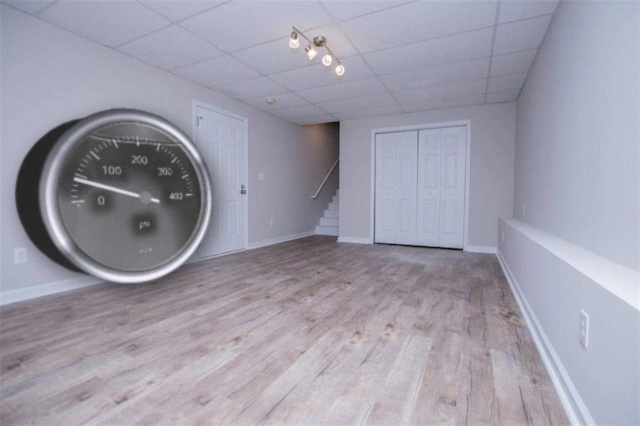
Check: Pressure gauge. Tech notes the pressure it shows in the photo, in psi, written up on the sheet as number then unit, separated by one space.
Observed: 40 psi
